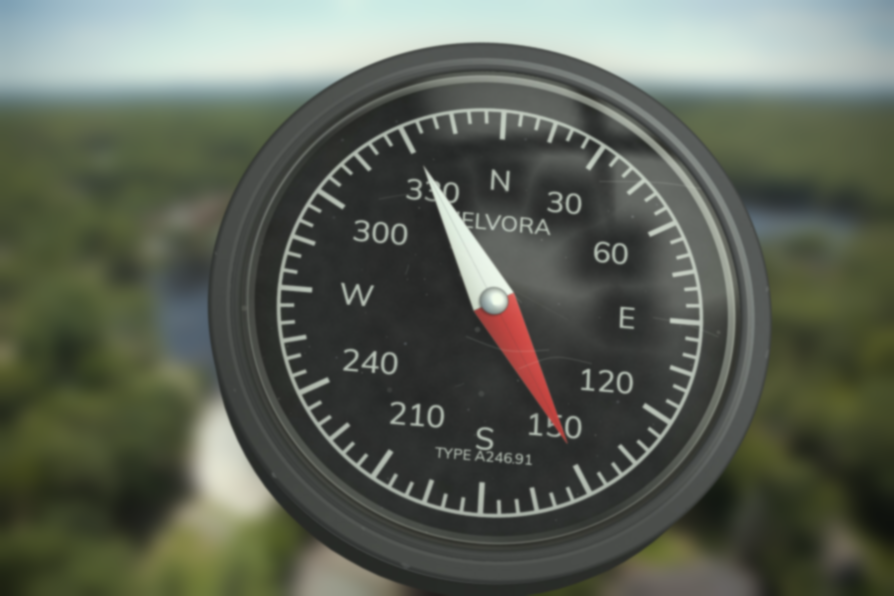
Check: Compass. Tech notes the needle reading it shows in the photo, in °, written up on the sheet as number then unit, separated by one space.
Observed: 150 °
